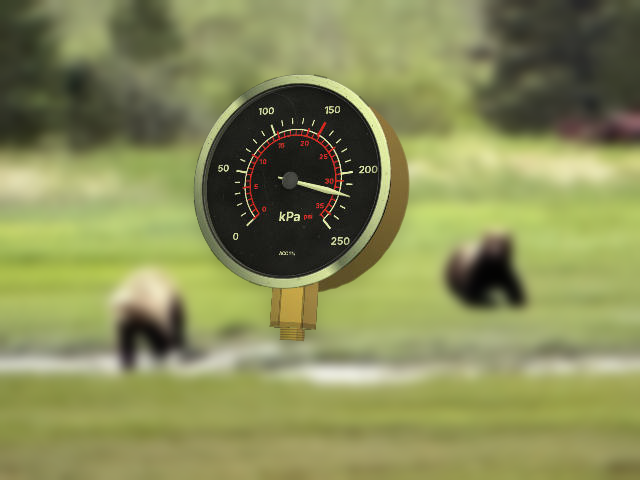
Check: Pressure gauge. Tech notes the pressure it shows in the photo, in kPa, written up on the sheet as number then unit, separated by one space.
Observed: 220 kPa
